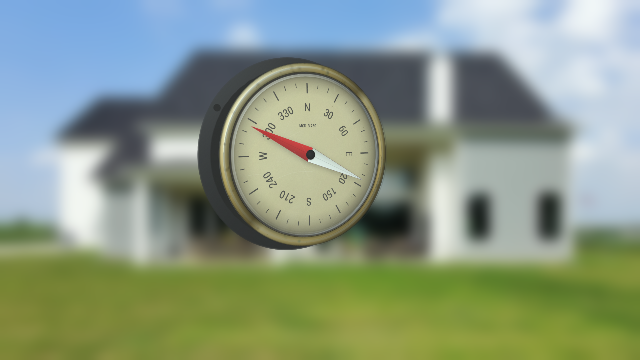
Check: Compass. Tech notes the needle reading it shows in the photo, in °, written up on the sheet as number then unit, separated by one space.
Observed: 295 °
